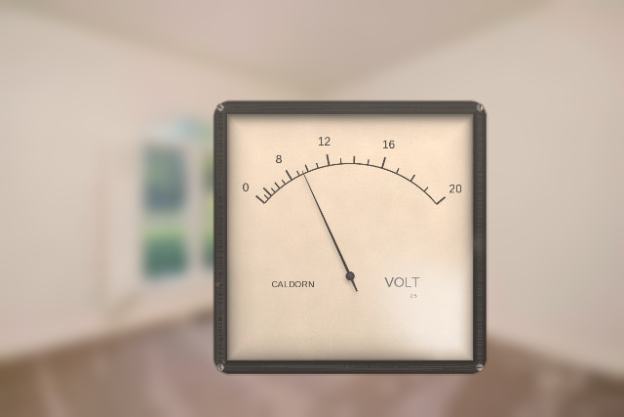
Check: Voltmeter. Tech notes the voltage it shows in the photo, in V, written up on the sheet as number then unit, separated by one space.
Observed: 9.5 V
